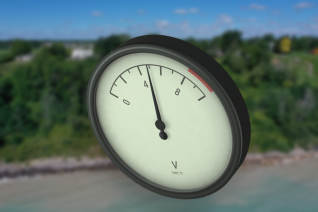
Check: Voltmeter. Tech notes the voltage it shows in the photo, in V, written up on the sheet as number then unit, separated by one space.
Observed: 5 V
